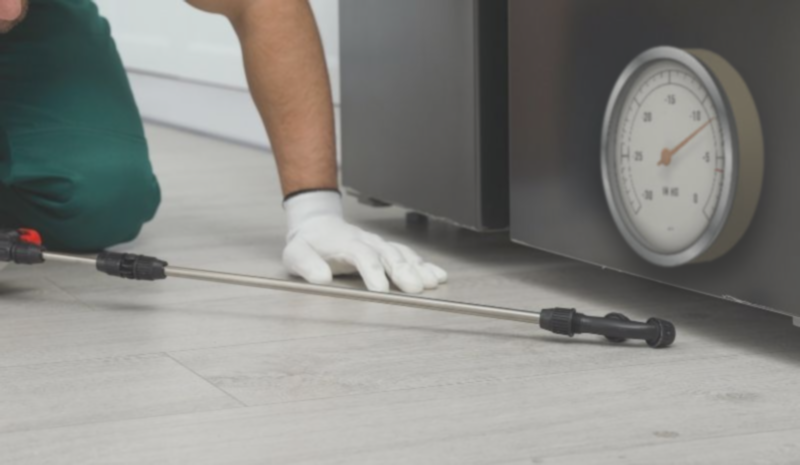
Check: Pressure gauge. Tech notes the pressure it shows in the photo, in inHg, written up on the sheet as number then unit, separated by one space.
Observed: -8 inHg
